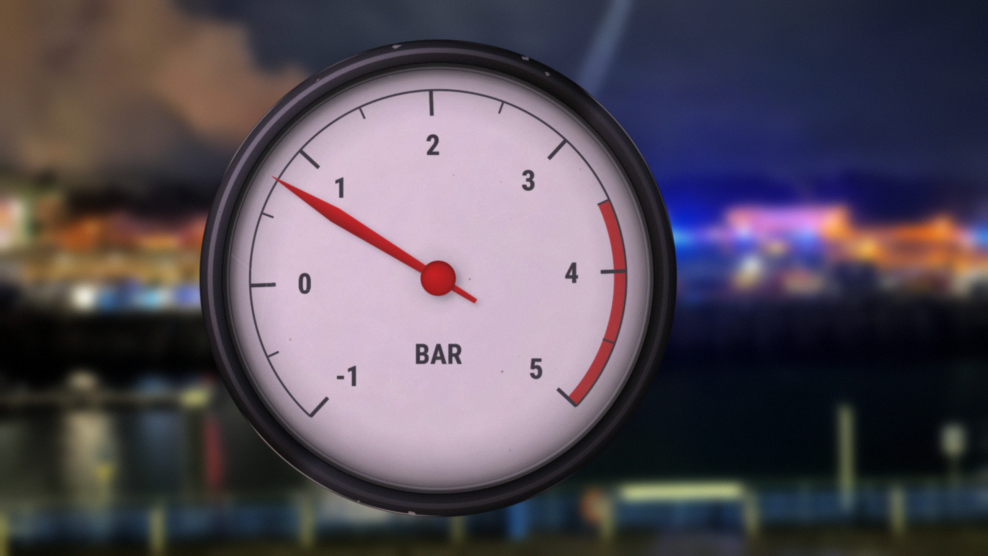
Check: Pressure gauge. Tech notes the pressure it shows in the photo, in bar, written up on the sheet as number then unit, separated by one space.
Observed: 0.75 bar
